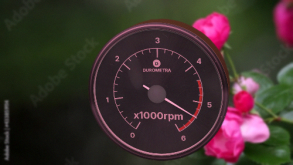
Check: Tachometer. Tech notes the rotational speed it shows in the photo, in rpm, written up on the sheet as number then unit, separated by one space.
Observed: 5400 rpm
